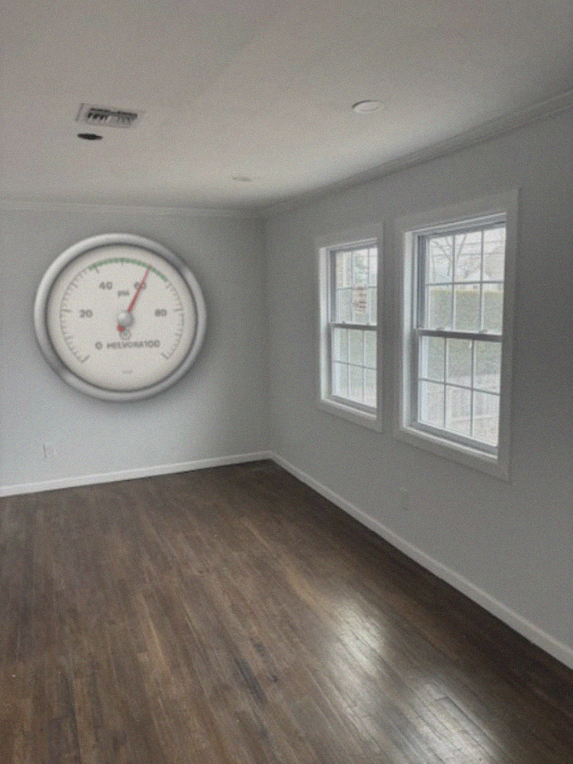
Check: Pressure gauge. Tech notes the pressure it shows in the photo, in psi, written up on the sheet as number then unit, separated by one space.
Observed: 60 psi
